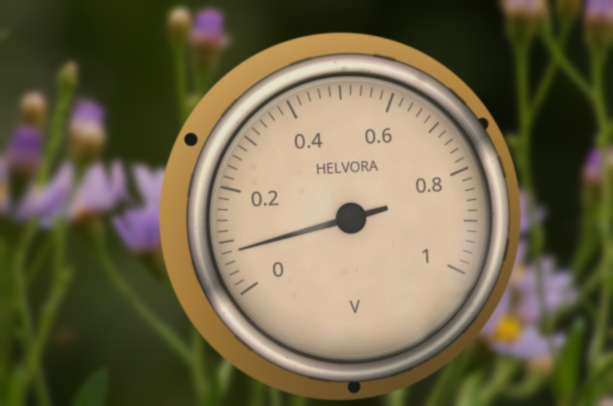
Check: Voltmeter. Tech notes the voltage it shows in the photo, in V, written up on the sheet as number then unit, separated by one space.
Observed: 0.08 V
